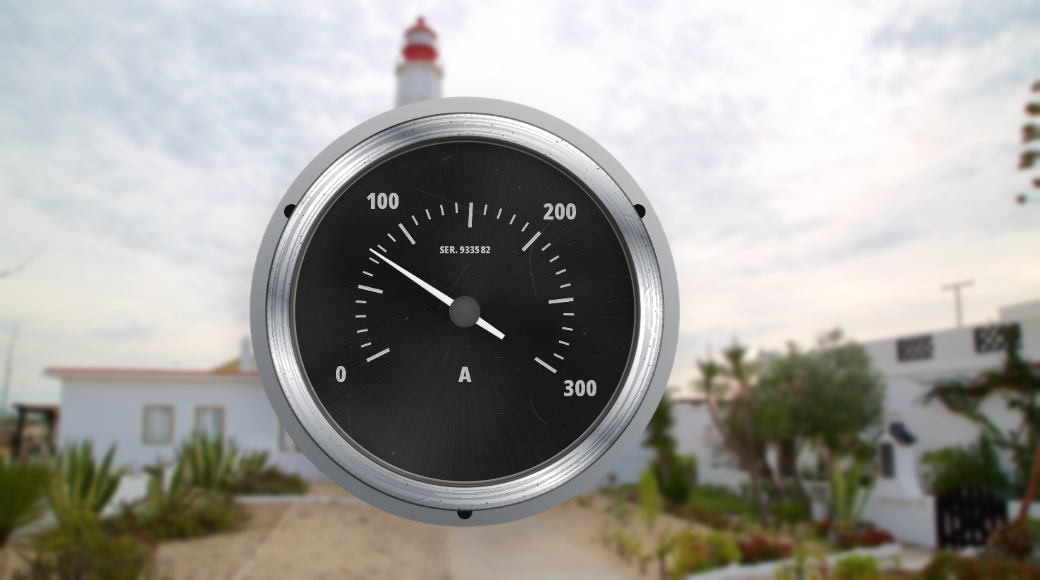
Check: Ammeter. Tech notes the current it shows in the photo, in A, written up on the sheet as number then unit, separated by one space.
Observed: 75 A
